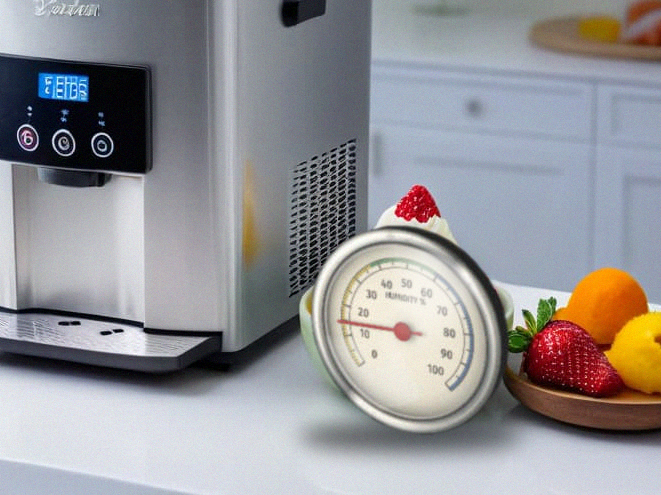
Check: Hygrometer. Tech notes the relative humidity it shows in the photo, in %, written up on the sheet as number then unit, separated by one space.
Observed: 15 %
